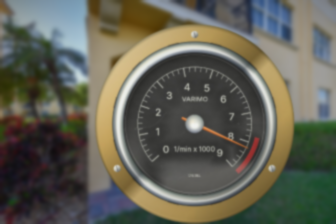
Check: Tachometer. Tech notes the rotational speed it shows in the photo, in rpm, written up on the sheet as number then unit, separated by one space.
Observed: 8200 rpm
